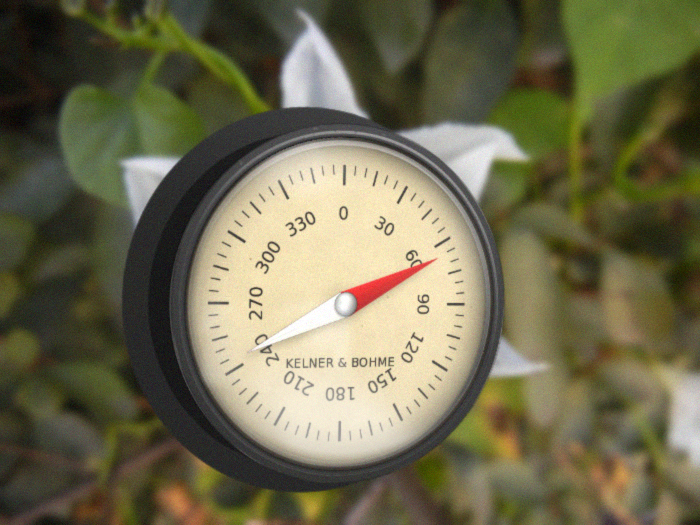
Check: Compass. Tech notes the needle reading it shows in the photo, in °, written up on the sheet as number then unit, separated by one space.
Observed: 65 °
